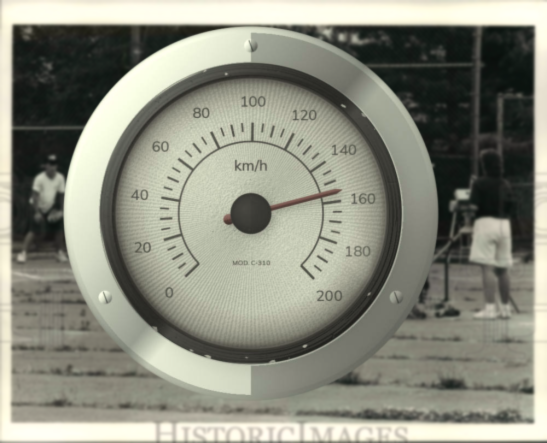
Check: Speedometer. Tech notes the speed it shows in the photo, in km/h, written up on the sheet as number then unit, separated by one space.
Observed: 155 km/h
